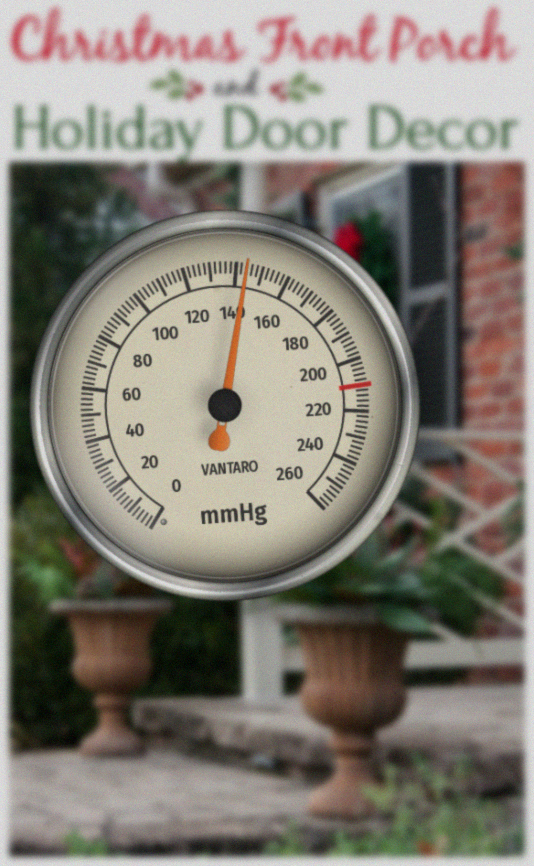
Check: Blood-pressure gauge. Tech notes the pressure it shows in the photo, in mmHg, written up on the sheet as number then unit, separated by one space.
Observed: 144 mmHg
